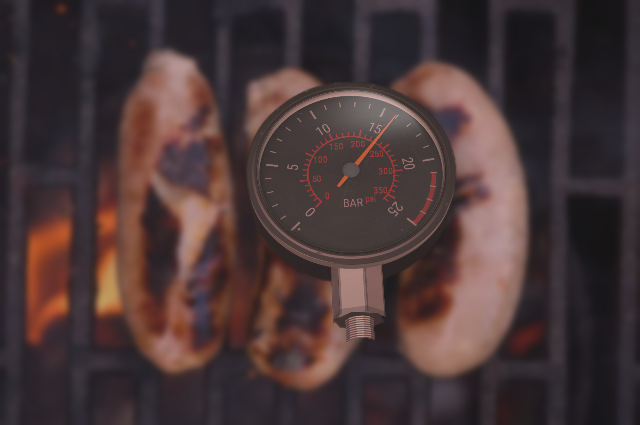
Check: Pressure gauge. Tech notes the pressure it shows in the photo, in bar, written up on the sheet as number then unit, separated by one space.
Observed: 16 bar
